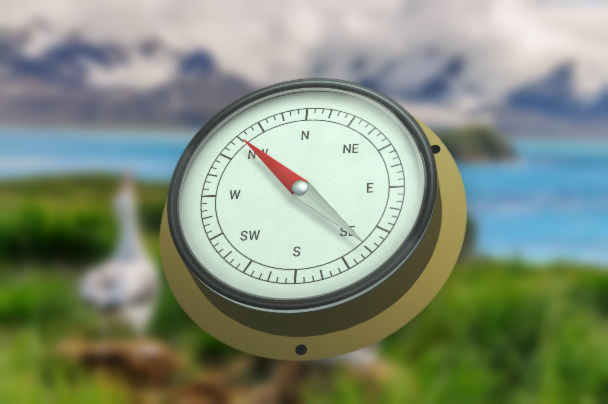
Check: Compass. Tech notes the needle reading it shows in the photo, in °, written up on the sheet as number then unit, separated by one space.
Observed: 315 °
